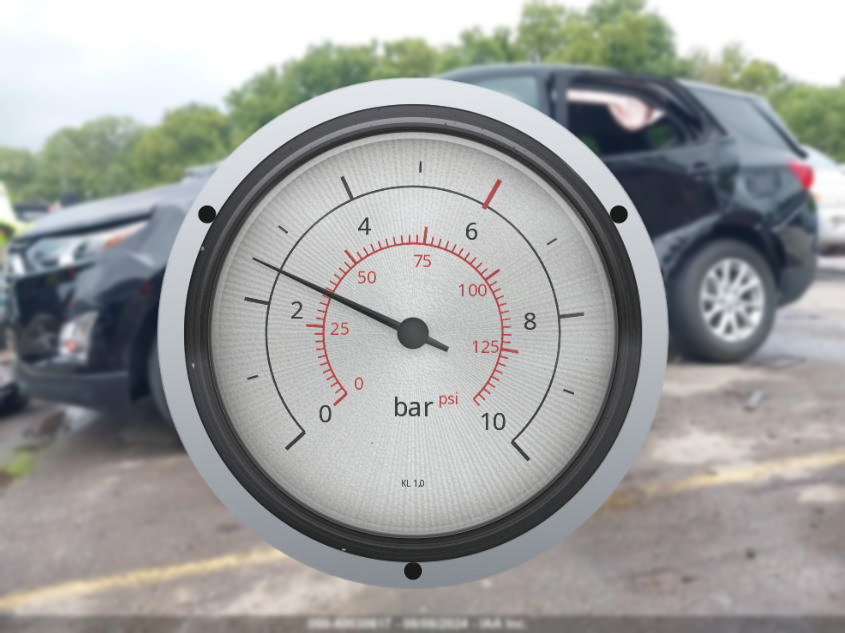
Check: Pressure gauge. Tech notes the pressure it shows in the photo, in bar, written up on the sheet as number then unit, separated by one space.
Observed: 2.5 bar
